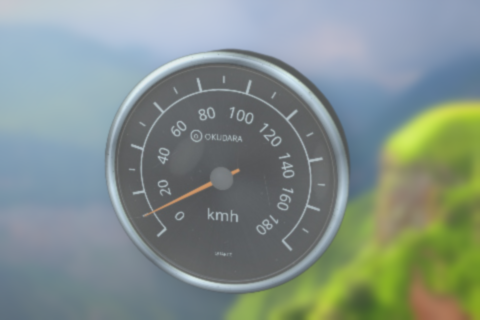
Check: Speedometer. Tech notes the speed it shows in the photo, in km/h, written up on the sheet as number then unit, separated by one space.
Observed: 10 km/h
